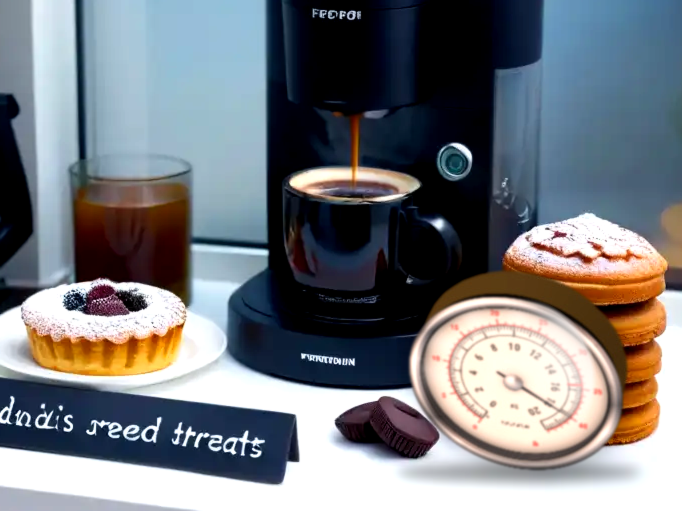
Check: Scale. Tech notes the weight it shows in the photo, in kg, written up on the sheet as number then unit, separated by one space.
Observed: 18 kg
